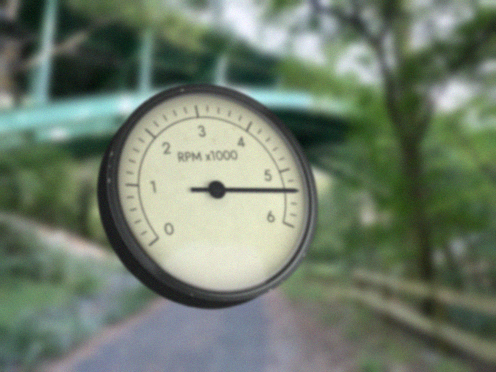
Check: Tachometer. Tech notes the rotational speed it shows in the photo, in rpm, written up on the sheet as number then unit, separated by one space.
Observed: 5400 rpm
